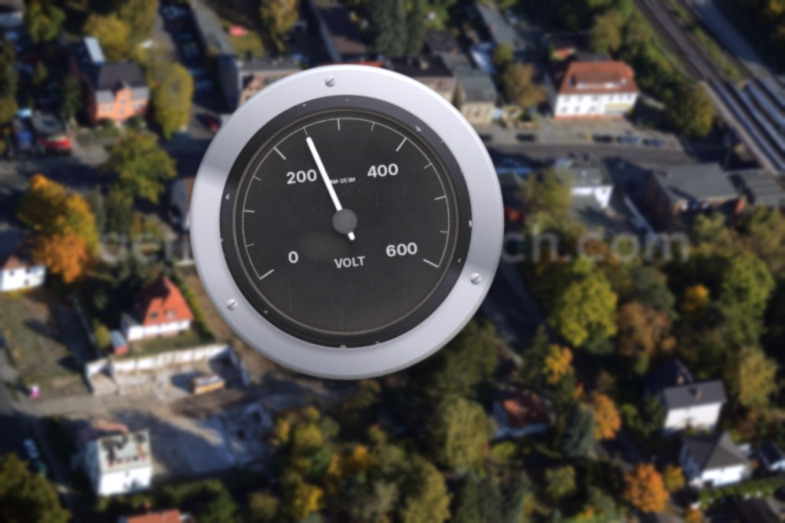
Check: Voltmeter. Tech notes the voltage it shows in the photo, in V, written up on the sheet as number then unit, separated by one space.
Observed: 250 V
